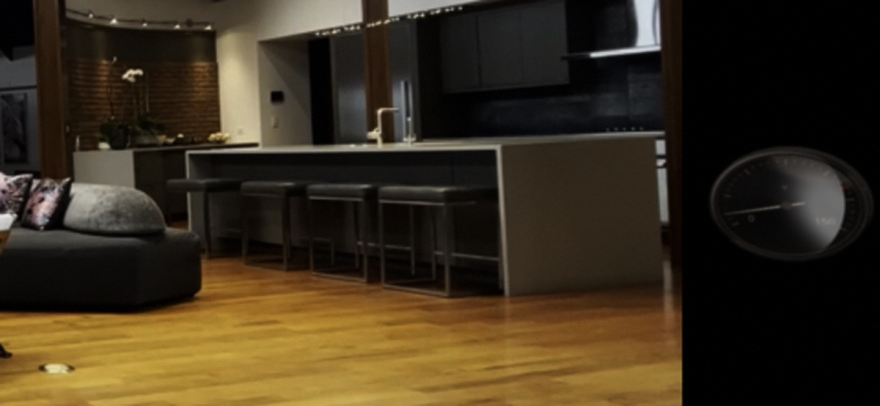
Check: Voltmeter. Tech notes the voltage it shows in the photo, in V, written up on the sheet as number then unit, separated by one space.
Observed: 10 V
